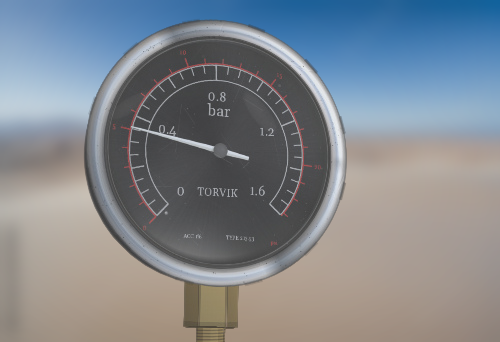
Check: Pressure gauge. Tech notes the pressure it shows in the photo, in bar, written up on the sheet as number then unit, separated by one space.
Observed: 0.35 bar
